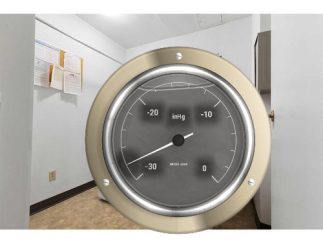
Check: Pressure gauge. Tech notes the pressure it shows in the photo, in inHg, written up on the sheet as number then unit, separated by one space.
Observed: -28 inHg
